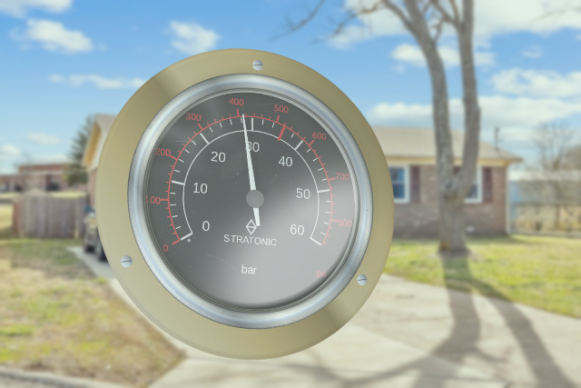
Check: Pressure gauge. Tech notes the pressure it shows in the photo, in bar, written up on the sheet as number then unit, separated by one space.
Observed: 28 bar
